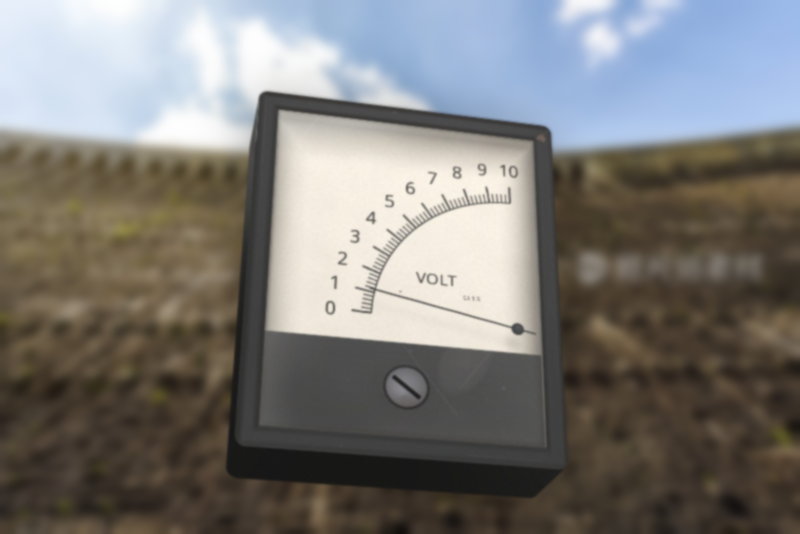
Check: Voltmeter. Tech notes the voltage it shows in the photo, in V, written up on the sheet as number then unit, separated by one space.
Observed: 1 V
